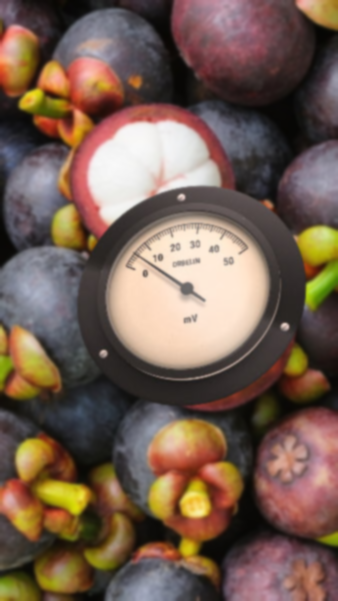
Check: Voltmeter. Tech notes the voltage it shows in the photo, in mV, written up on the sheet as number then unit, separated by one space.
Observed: 5 mV
